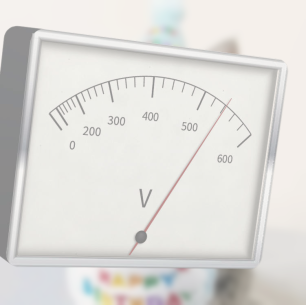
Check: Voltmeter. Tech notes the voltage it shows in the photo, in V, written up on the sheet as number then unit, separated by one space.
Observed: 540 V
